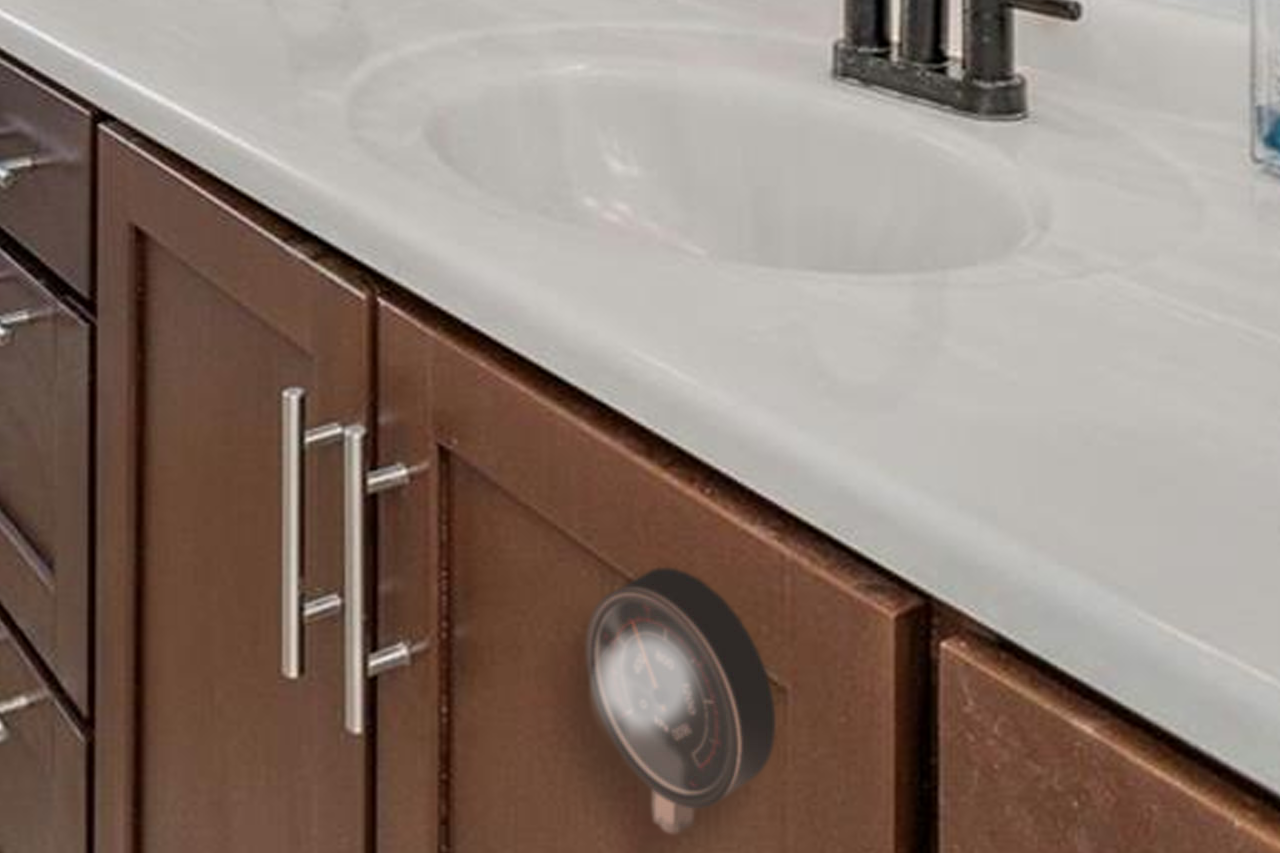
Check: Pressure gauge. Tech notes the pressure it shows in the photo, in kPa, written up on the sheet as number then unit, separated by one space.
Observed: 600 kPa
